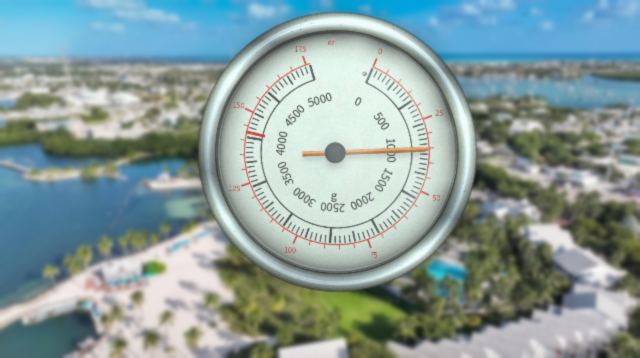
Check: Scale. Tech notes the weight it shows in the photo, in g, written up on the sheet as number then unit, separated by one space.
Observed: 1000 g
